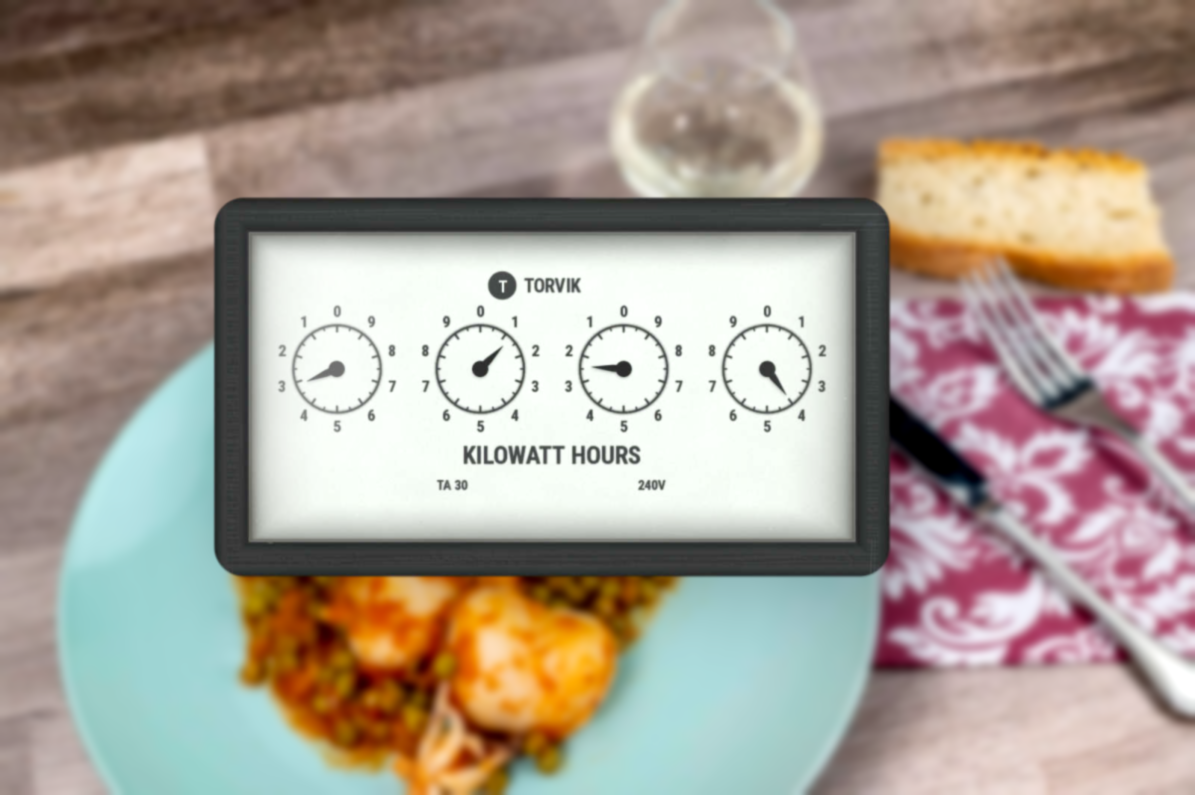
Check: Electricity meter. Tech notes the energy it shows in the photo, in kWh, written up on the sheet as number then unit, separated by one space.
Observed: 3124 kWh
